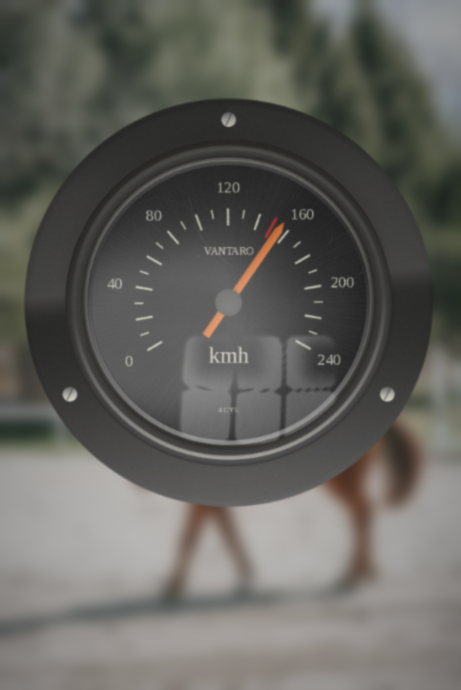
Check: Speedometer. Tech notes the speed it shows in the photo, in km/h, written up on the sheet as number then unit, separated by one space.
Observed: 155 km/h
